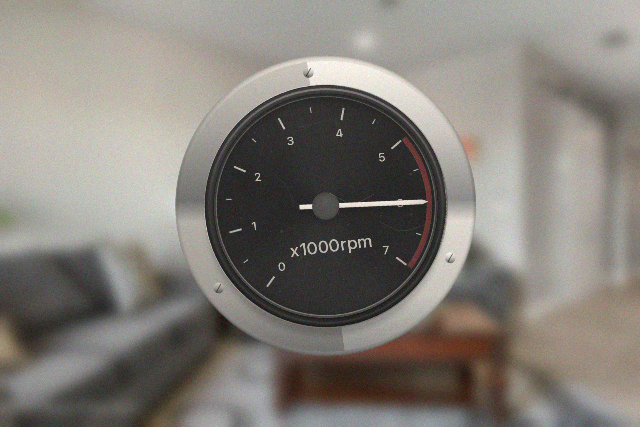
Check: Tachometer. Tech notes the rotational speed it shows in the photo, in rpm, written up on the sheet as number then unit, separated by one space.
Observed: 6000 rpm
